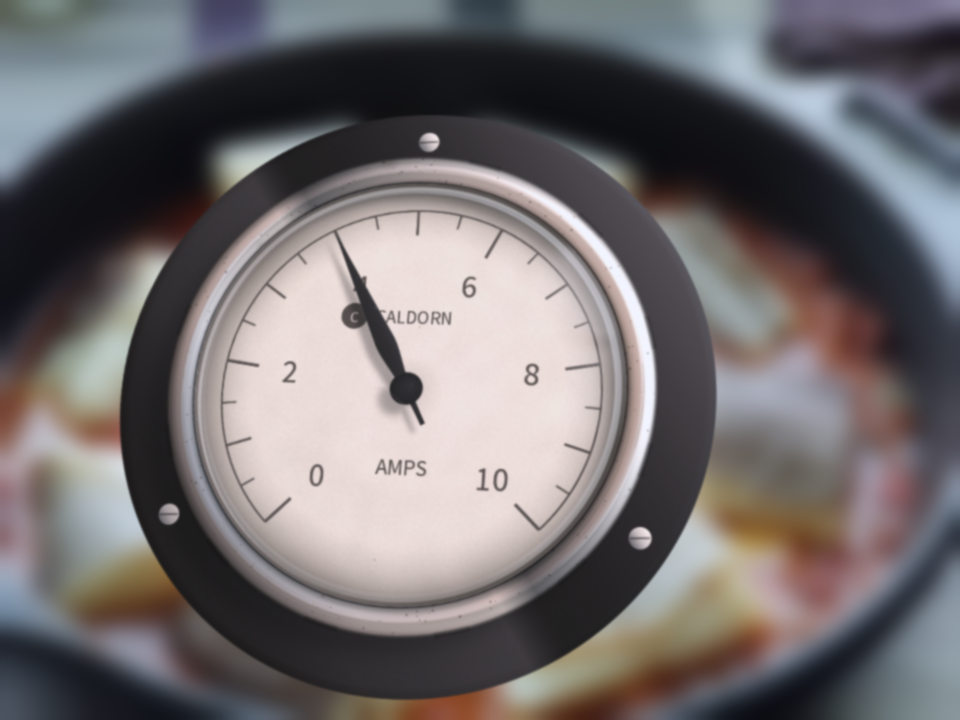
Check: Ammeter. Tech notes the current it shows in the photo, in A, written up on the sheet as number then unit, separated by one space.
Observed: 4 A
